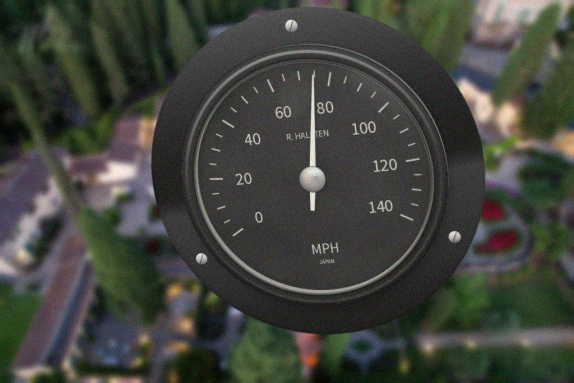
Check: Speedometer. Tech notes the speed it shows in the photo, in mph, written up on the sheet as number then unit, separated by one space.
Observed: 75 mph
